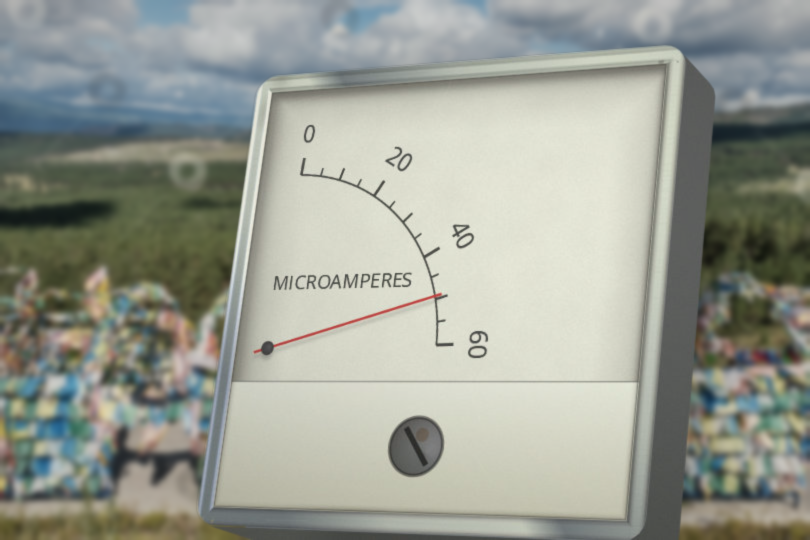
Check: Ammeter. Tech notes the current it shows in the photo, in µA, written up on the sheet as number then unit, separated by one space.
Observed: 50 µA
